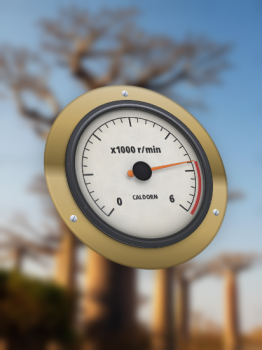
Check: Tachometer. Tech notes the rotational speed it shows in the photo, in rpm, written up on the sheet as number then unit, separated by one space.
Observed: 4800 rpm
